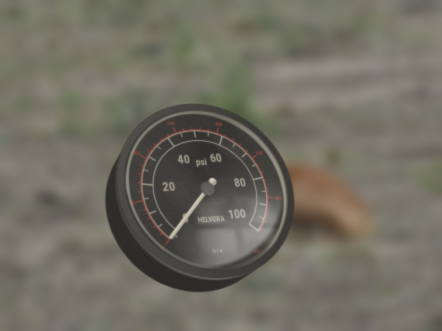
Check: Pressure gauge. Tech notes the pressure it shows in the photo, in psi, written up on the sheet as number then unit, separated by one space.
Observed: 0 psi
